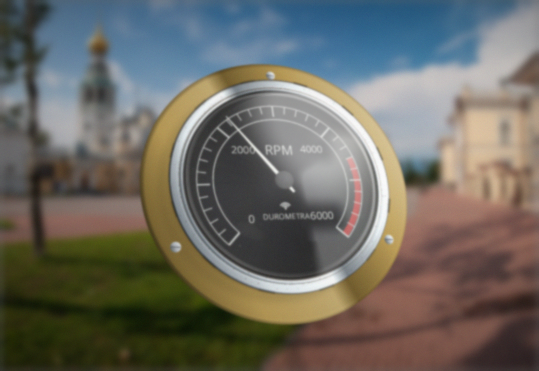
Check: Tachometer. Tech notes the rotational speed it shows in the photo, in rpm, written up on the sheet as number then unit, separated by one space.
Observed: 2200 rpm
